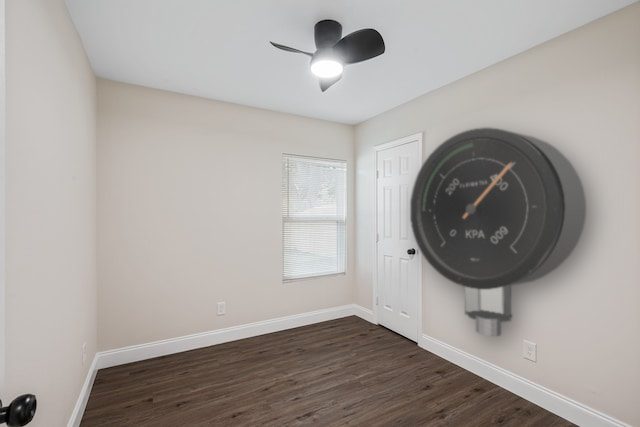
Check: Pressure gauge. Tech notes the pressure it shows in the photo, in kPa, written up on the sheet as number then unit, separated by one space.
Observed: 400 kPa
